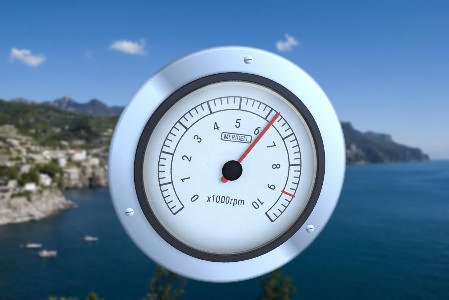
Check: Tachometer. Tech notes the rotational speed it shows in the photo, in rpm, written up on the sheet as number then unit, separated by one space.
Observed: 6200 rpm
